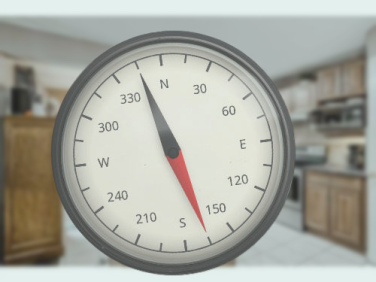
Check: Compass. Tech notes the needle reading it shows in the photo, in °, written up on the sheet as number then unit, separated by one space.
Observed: 165 °
